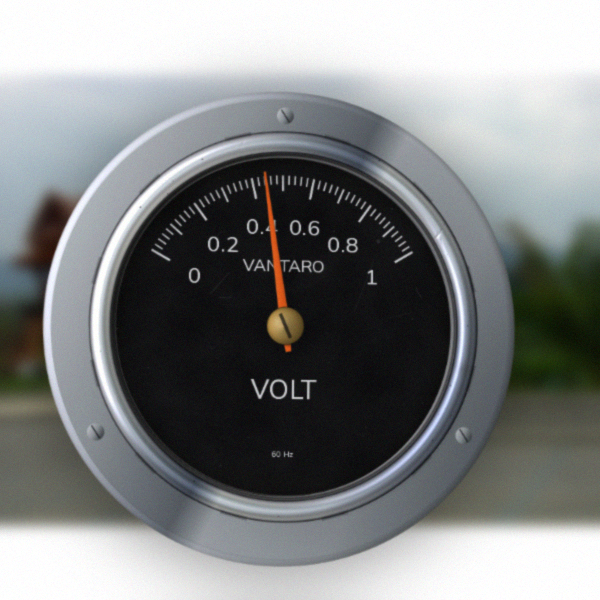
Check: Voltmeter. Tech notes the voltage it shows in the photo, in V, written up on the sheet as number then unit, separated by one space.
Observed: 0.44 V
